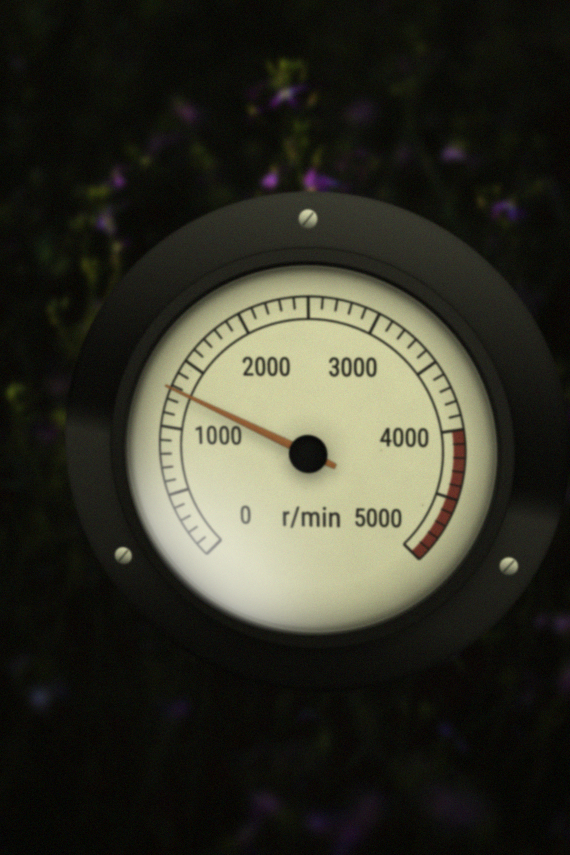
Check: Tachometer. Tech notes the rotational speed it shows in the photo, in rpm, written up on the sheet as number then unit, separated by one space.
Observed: 1300 rpm
